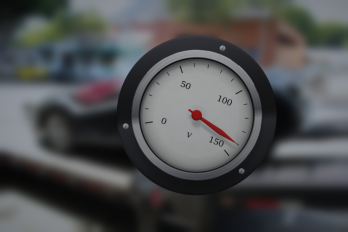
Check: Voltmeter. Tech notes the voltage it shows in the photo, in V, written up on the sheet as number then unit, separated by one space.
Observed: 140 V
